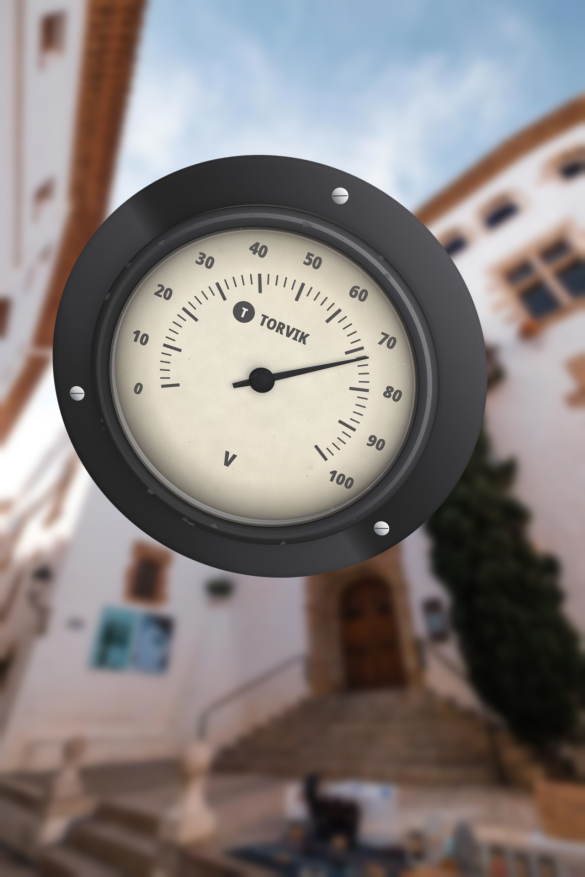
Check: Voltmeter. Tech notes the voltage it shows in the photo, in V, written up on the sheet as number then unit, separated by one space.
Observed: 72 V
